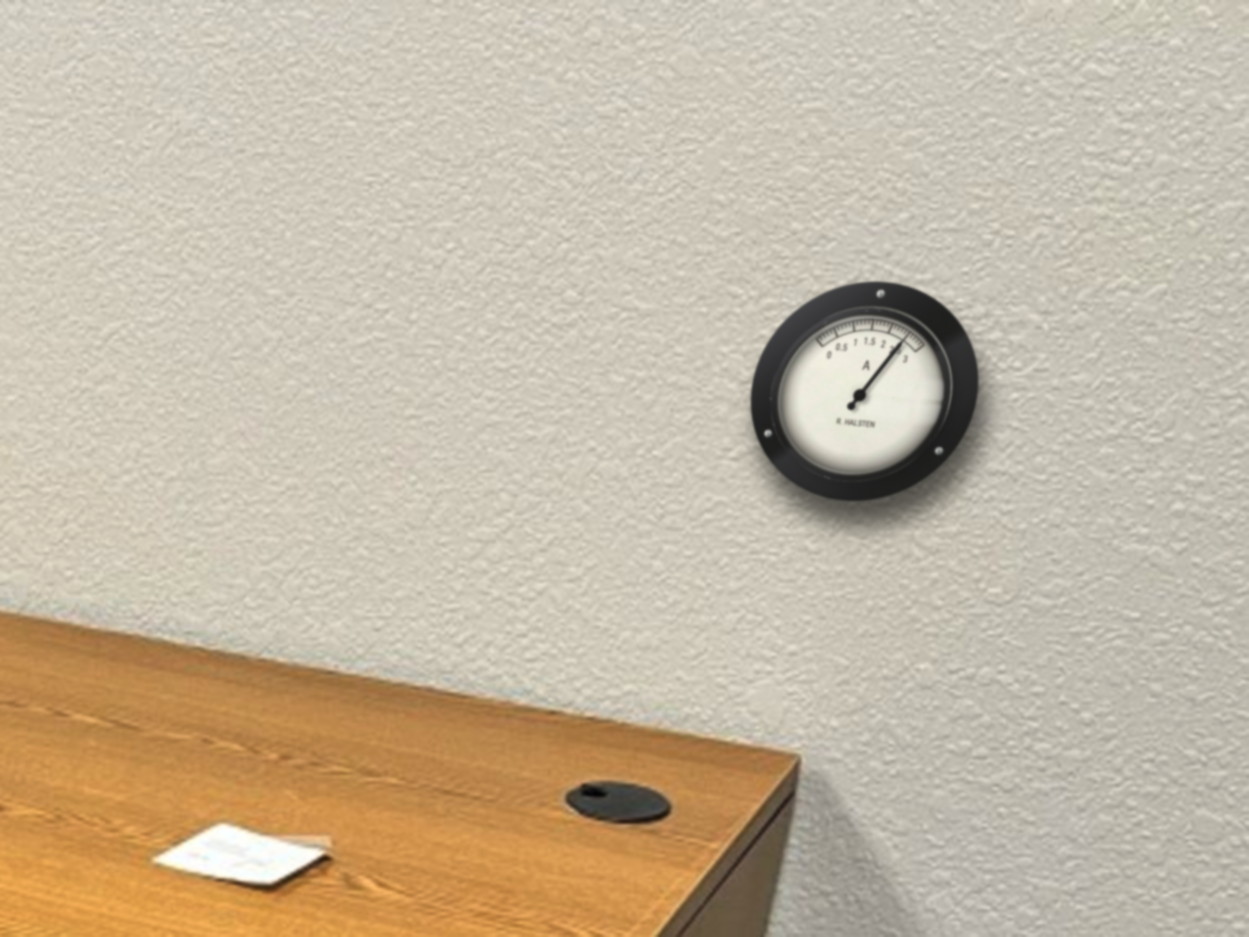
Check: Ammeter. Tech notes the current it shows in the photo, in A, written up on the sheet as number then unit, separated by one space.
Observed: 2.5 A
